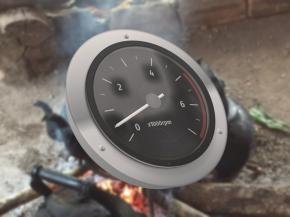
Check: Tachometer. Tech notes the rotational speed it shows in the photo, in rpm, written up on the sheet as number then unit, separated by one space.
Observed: 500 rpm
